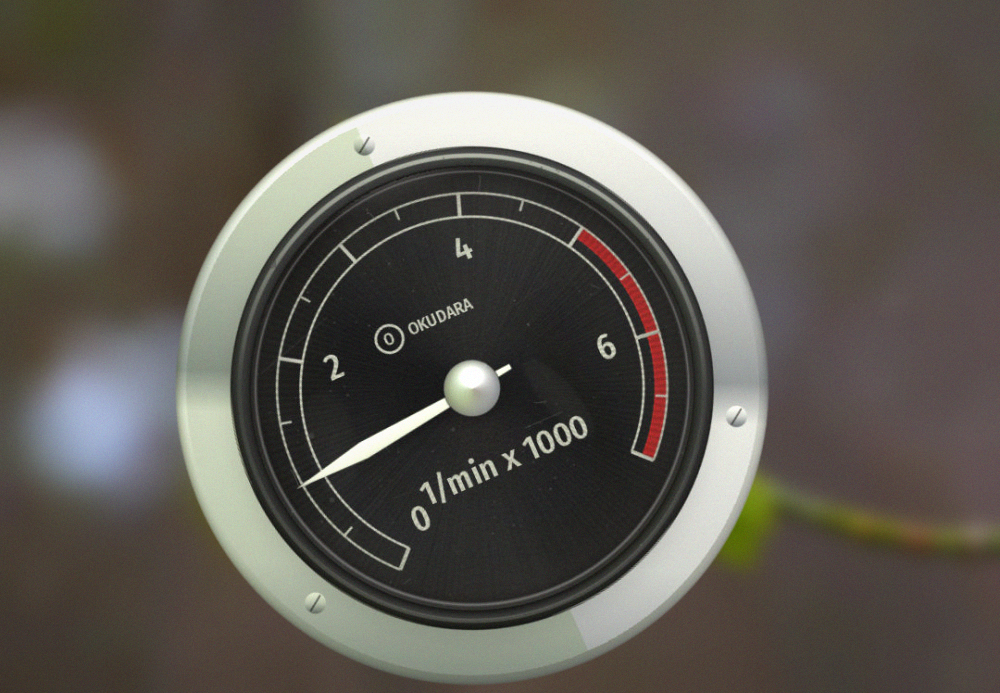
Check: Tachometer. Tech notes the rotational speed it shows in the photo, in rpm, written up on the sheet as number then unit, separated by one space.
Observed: 1000 rpm
